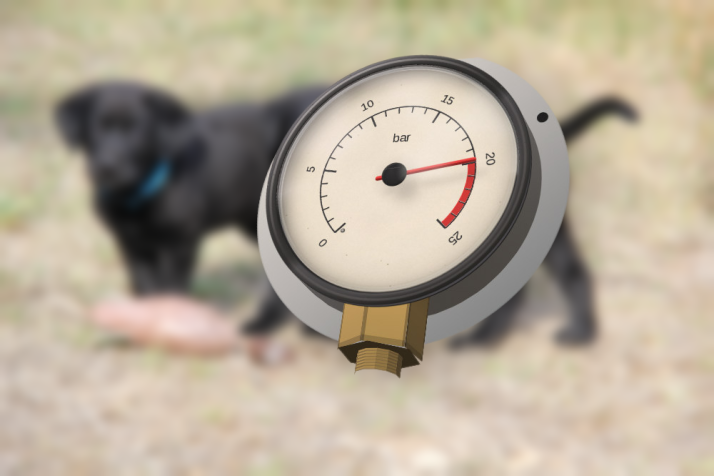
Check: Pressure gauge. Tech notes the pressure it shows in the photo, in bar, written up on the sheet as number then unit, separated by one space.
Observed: 20 bar
